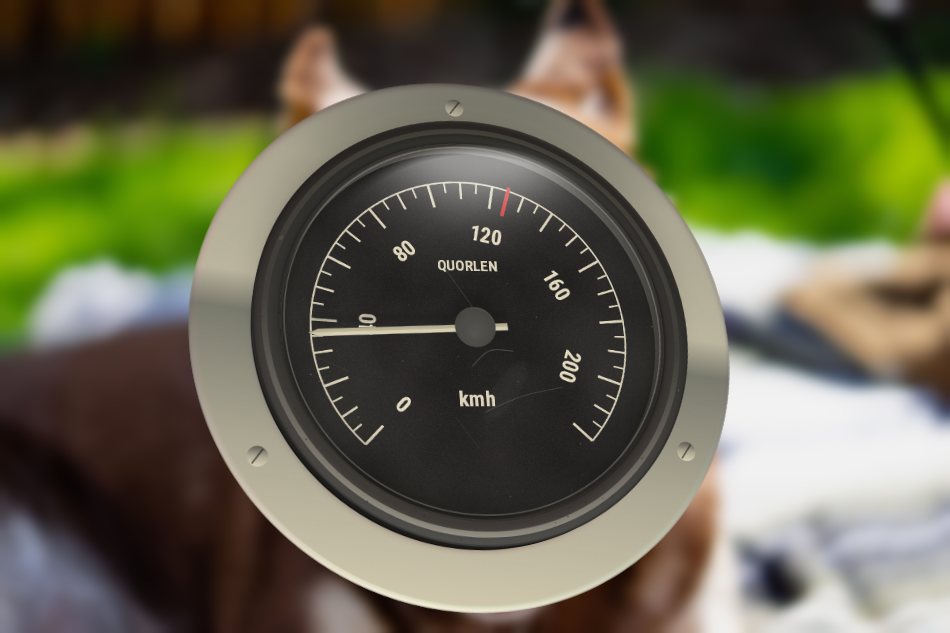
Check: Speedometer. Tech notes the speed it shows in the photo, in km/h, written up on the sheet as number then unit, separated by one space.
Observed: 35 km/h
